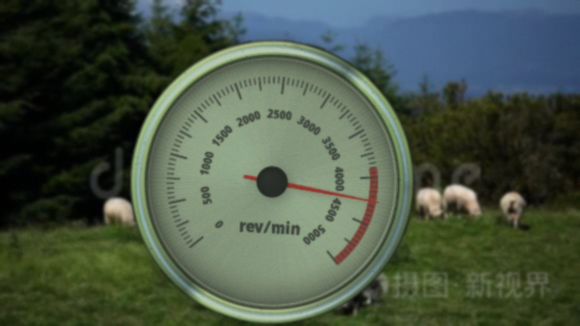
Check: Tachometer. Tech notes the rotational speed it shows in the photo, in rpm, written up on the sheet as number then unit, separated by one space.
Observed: 4250 rpm
